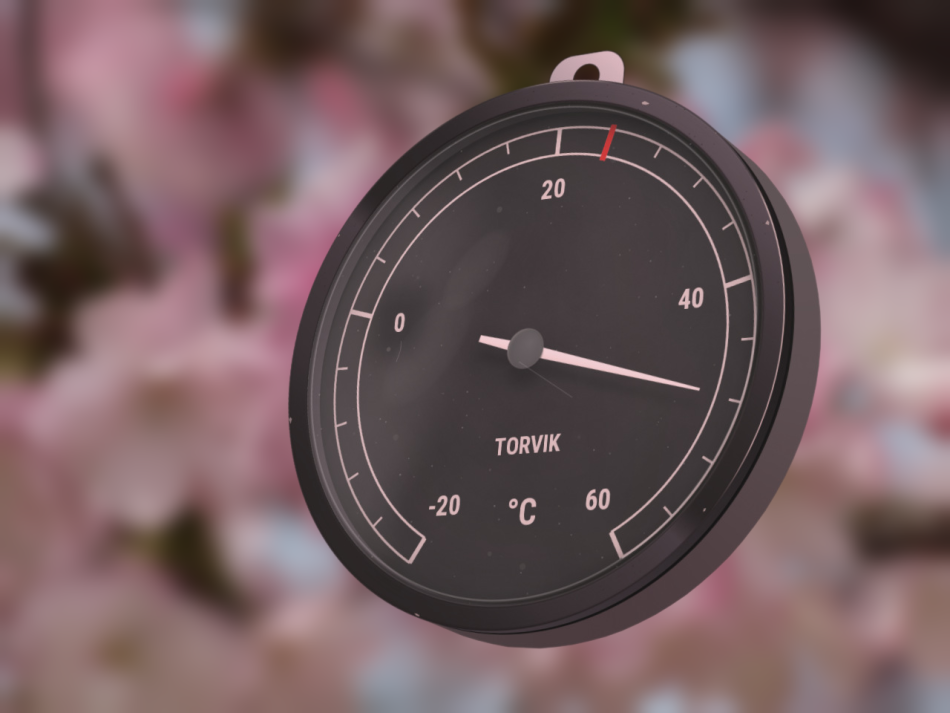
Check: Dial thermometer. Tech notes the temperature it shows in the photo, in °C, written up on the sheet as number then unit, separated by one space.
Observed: 48 °C
